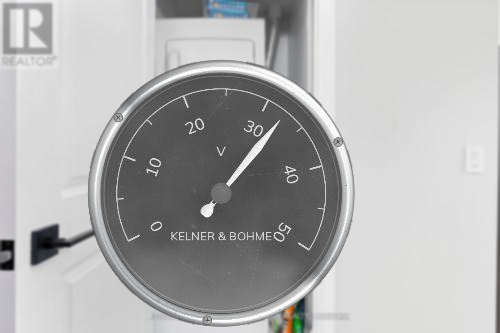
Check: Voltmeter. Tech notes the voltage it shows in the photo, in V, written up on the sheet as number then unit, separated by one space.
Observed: 32.5 V
